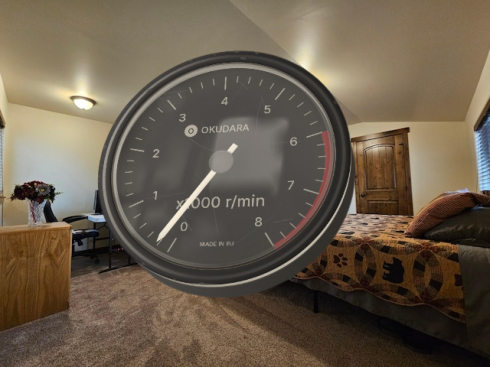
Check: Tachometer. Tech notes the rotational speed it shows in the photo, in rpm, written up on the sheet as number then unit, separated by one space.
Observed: 200 rpm
